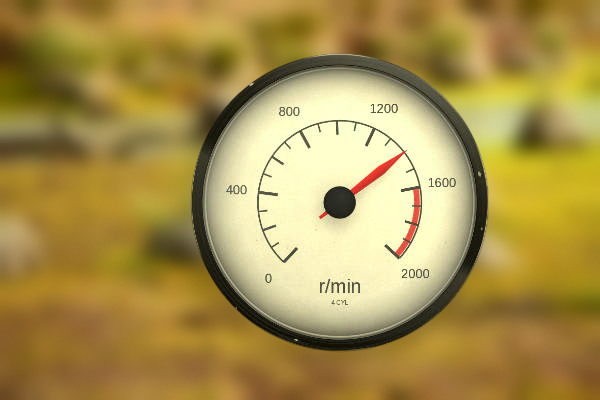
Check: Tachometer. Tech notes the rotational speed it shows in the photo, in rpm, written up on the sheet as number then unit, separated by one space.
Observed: 1400 rpm
